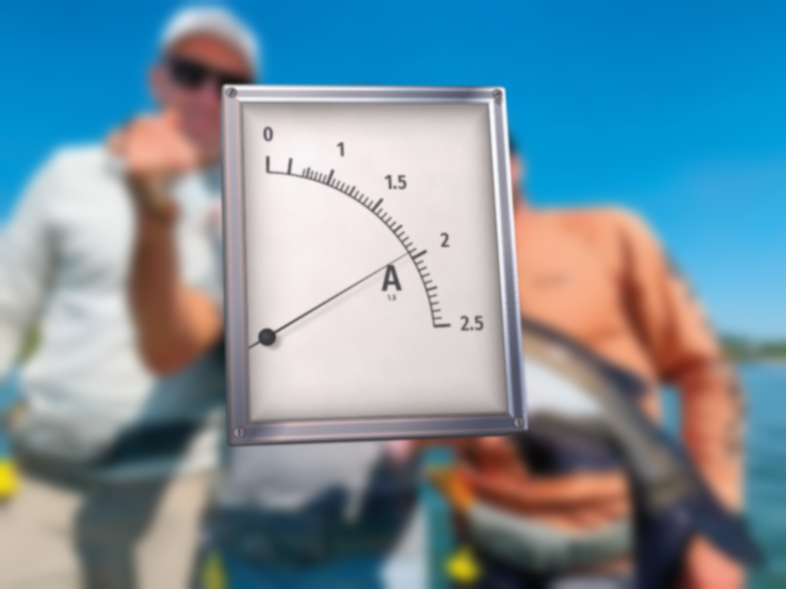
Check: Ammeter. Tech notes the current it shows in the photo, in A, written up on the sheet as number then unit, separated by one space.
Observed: 1.95 A
